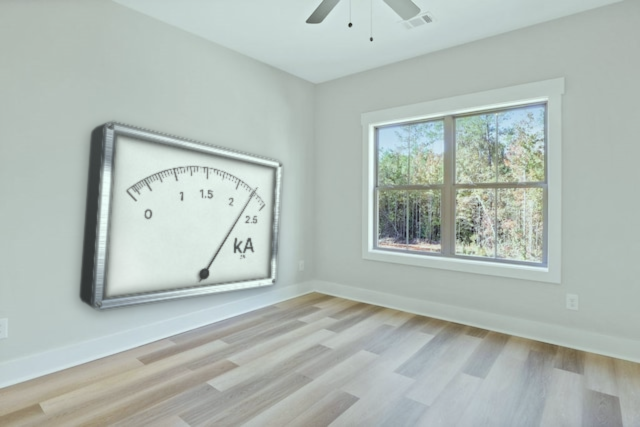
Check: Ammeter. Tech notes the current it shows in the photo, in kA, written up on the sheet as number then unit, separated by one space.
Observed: 2.25 kA
